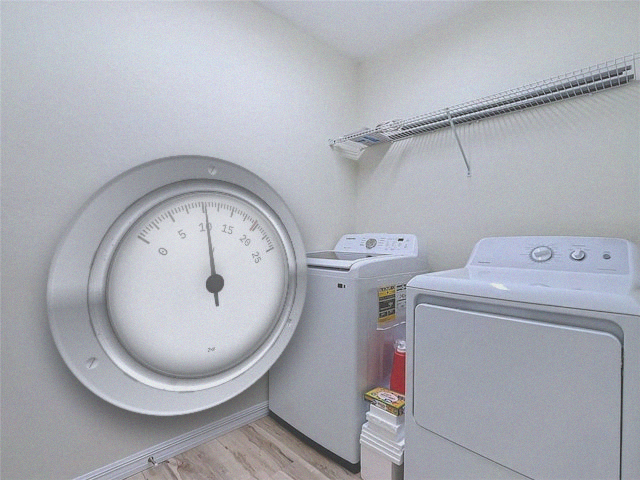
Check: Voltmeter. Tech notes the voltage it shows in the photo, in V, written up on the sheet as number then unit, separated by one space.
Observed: 10 V
